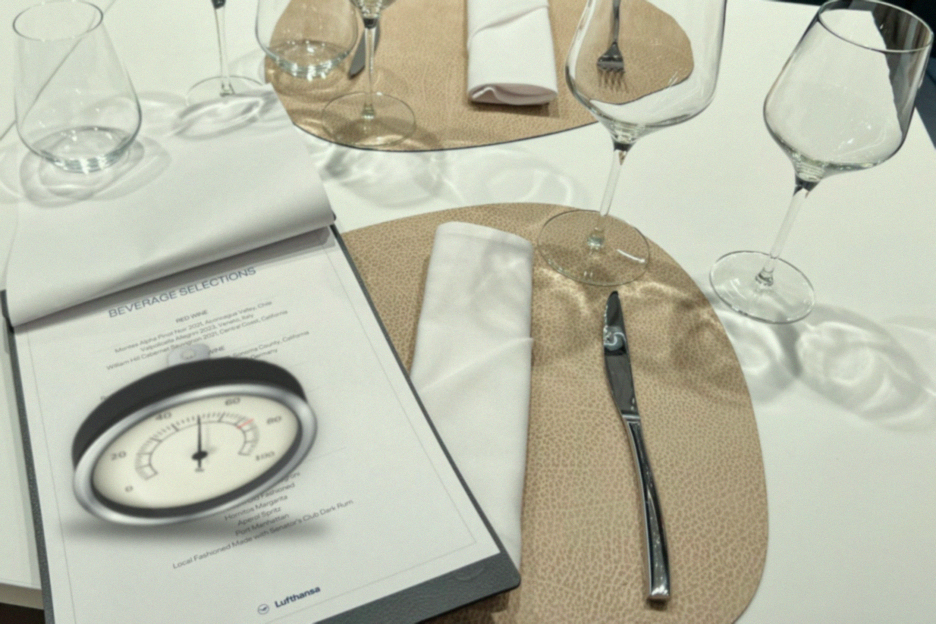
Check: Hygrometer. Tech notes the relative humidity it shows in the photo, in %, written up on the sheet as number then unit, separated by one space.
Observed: 50 %
